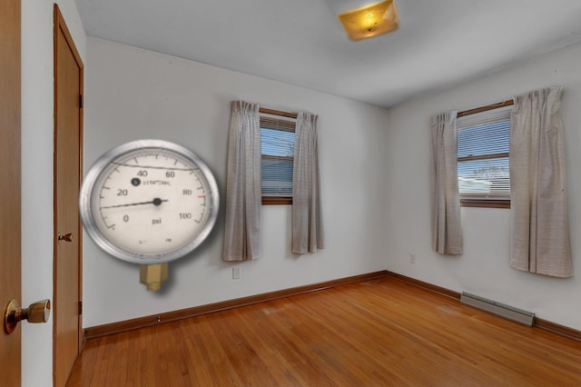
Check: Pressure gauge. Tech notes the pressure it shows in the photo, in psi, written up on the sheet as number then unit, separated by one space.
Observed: 10 psi
